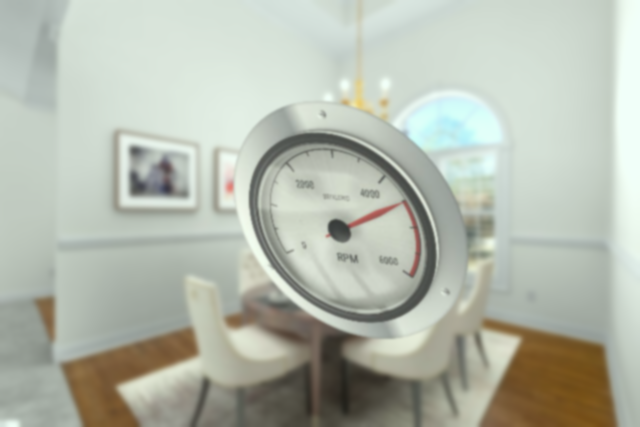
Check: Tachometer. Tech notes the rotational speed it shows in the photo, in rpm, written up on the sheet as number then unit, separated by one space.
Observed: 4500 rpm
